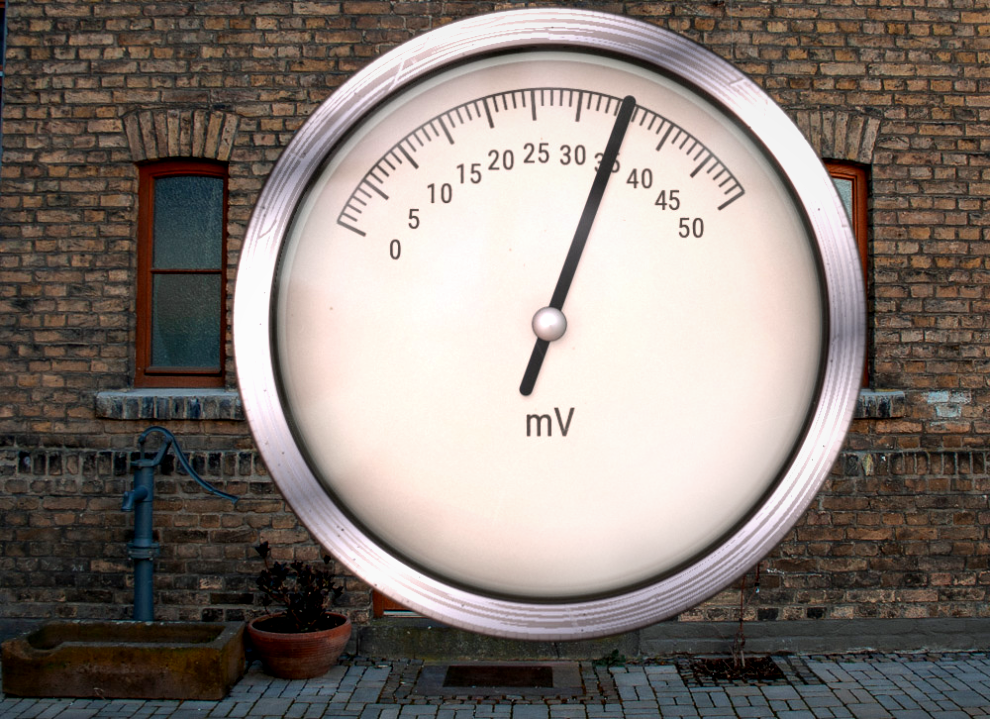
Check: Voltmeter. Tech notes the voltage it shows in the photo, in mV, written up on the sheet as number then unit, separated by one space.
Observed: 35 mV
